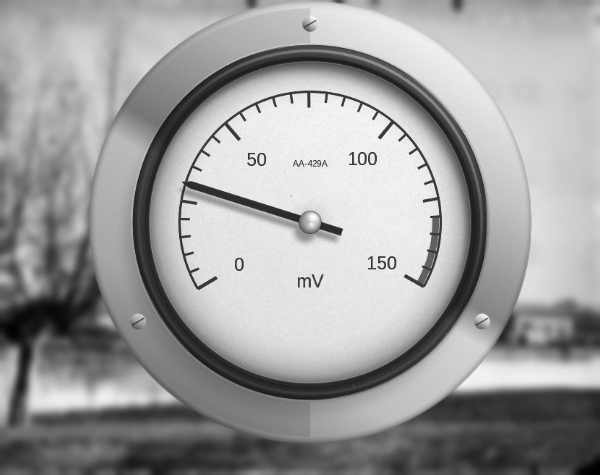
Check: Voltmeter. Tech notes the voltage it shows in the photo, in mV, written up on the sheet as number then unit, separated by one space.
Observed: 30 mV
